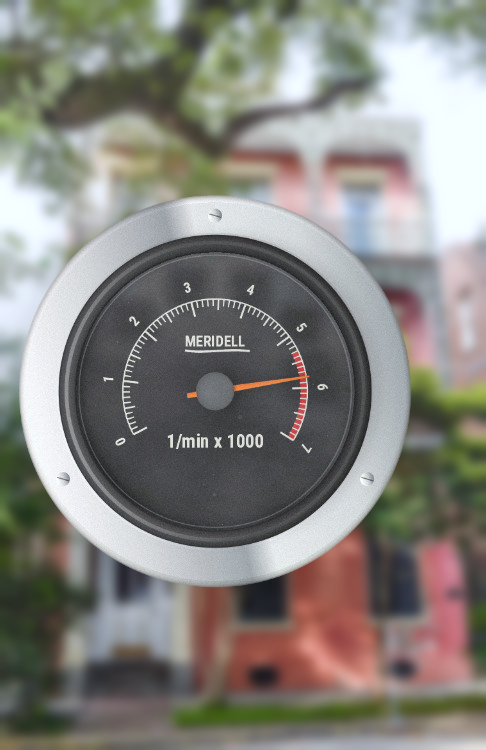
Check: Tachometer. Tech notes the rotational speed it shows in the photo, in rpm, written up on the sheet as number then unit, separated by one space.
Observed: 5800 rpm
